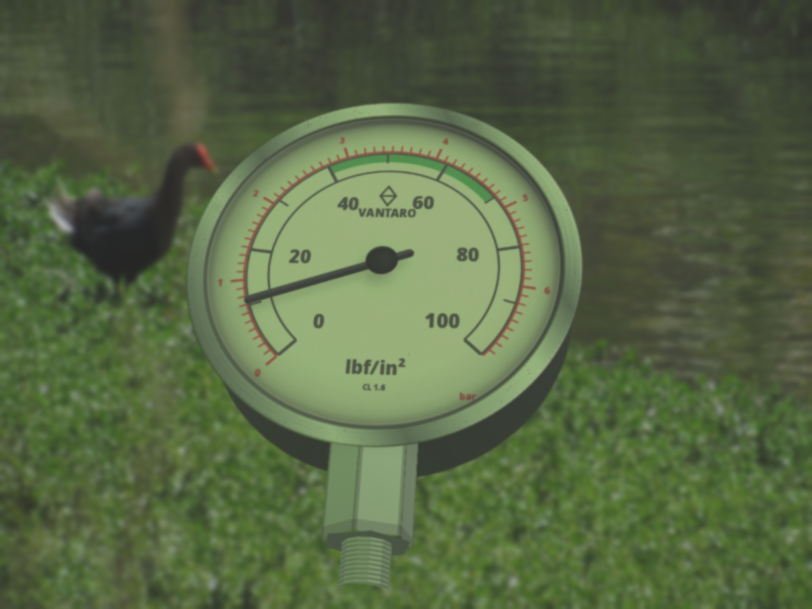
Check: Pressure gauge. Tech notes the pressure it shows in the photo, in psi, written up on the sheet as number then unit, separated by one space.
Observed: 10 psi
